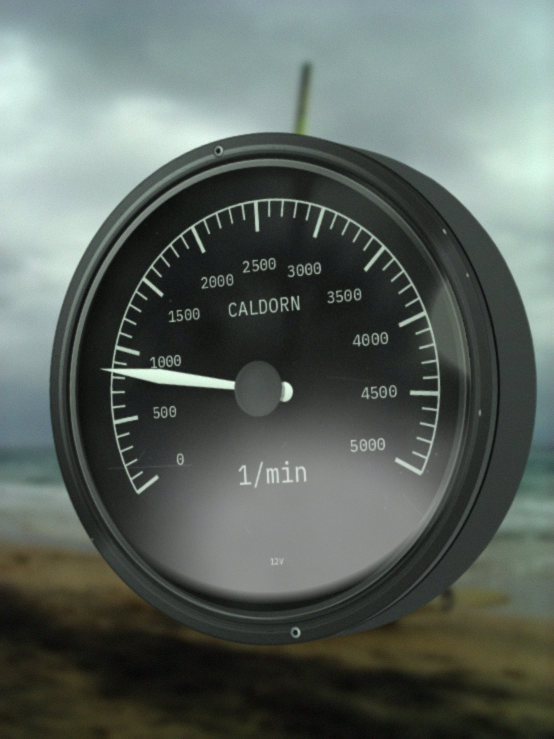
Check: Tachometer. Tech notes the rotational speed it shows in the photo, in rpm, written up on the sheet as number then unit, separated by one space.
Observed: 850 rpm
